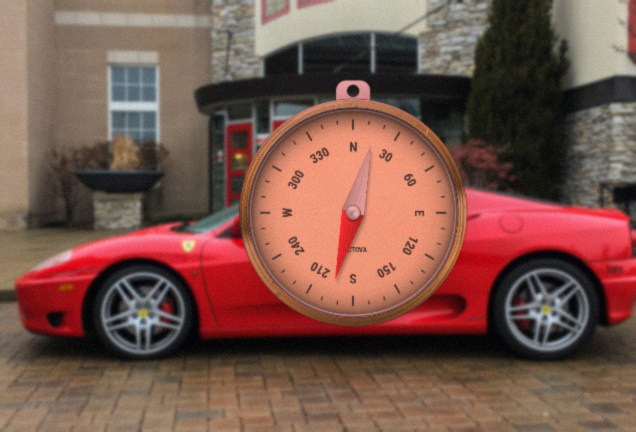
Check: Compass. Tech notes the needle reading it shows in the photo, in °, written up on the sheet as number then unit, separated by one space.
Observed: 195 °
